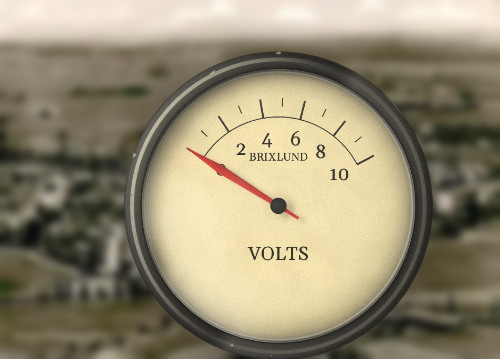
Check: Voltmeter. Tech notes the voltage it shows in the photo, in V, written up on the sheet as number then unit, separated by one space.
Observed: 0 V
